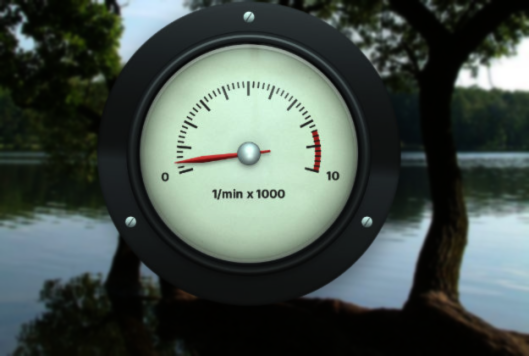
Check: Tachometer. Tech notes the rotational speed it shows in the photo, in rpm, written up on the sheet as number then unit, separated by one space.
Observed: 400 rpm
